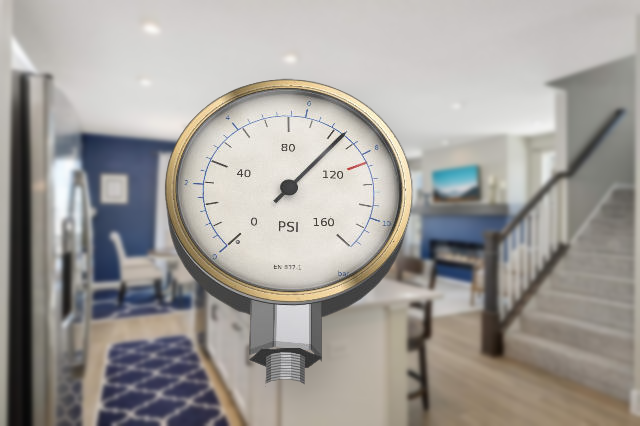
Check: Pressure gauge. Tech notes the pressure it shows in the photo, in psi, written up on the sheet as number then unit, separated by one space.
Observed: 105 psi
